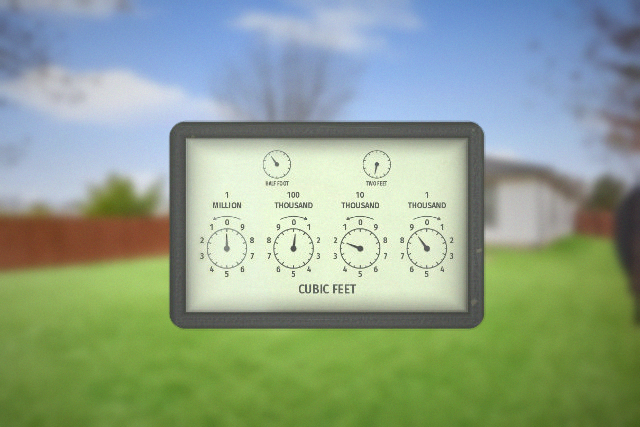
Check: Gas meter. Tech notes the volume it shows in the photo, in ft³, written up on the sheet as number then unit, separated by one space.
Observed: 1900 ft³
